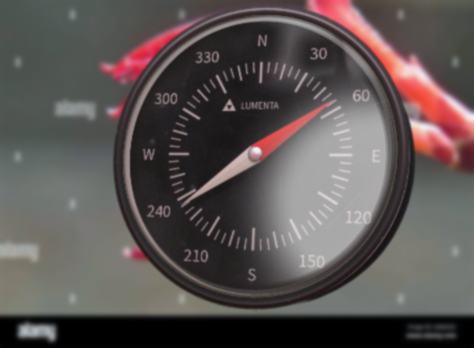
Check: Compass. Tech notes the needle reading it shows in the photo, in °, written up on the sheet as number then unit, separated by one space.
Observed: 55 °
